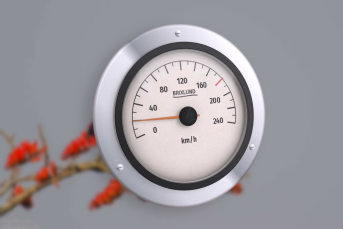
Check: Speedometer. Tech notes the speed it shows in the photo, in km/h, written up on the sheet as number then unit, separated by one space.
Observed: 20 km/h
